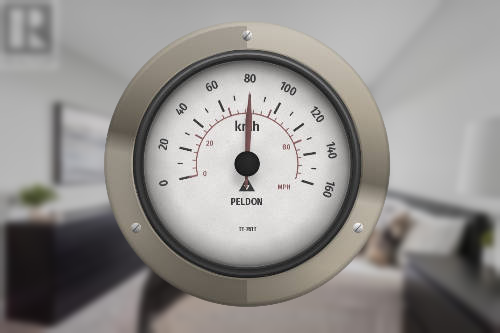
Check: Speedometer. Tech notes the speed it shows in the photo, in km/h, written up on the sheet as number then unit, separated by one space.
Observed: 80 km/h
